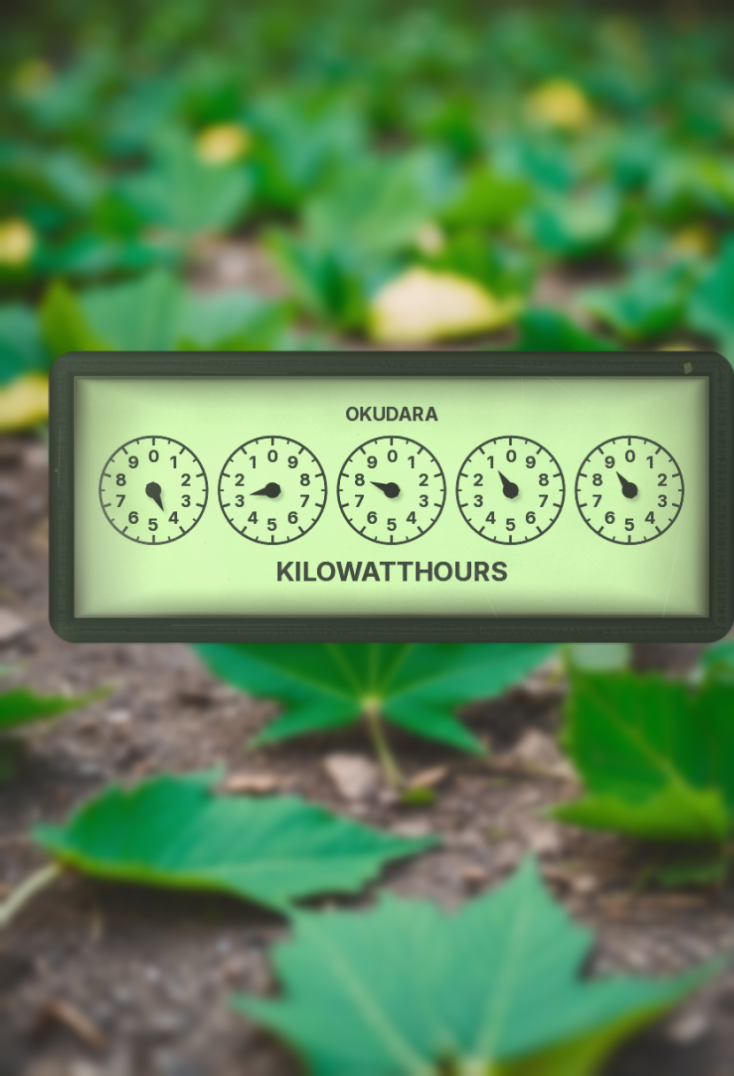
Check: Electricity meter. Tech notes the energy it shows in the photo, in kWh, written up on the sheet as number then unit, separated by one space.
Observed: 42809 kWh
